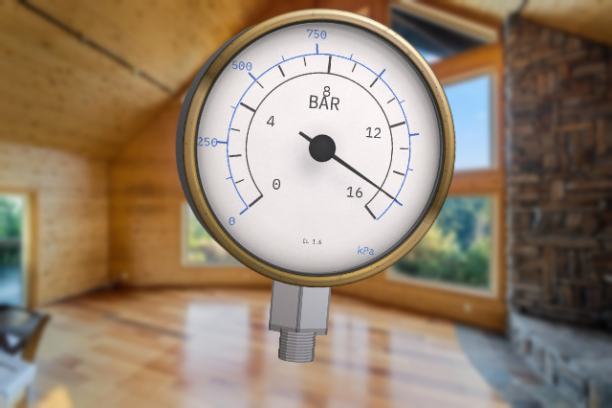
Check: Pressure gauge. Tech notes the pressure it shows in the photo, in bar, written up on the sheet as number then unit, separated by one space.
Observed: 15 bar
